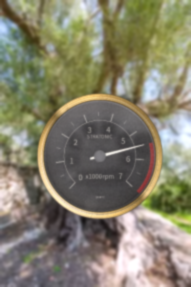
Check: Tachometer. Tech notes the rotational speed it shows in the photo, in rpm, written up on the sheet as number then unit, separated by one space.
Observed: 5500 rpm
